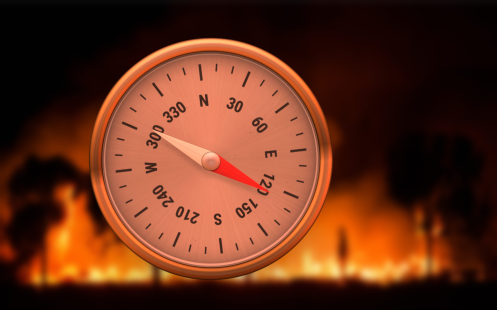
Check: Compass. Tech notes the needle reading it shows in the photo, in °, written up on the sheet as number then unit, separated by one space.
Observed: 125 °
